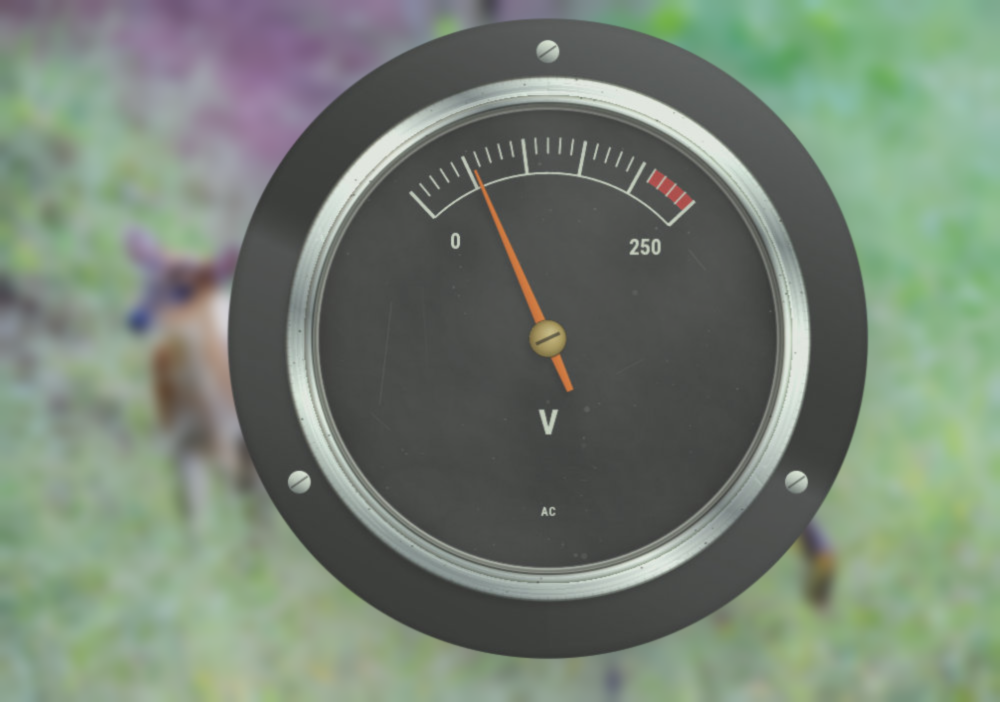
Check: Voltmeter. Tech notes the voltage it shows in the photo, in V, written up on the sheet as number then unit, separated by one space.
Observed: 55 V
